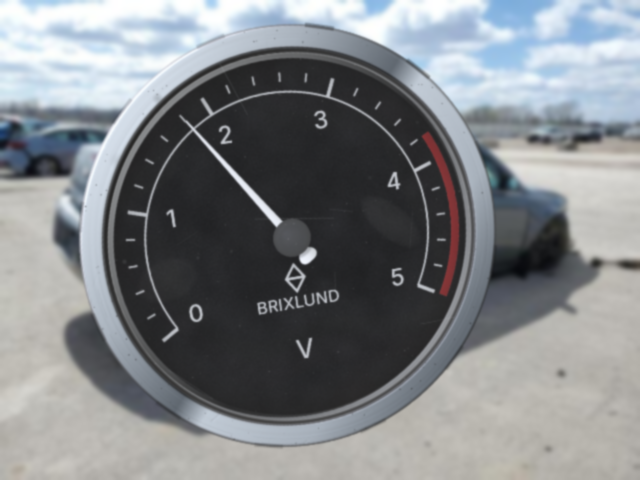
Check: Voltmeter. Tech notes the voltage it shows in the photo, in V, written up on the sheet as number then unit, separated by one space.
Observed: 1.8 V
